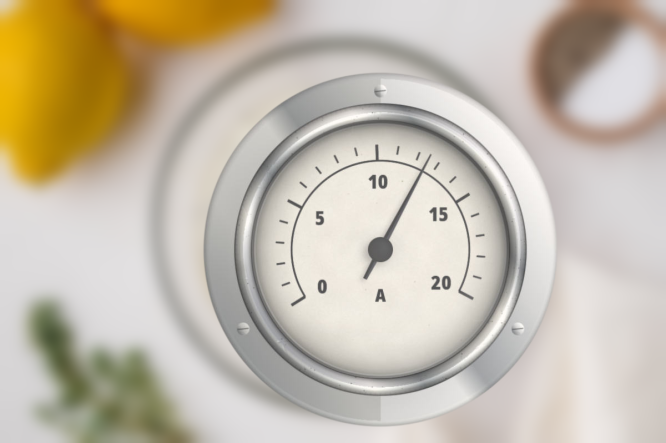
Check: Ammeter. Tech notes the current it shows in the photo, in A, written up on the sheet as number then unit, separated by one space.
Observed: 12.5 A
